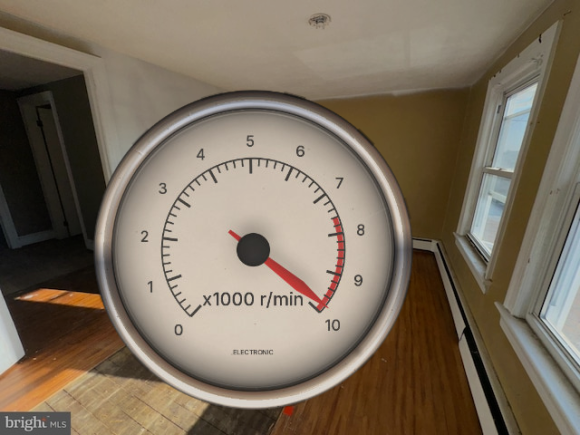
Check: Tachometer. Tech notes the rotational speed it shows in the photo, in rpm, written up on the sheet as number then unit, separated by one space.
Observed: 9800 rpm
